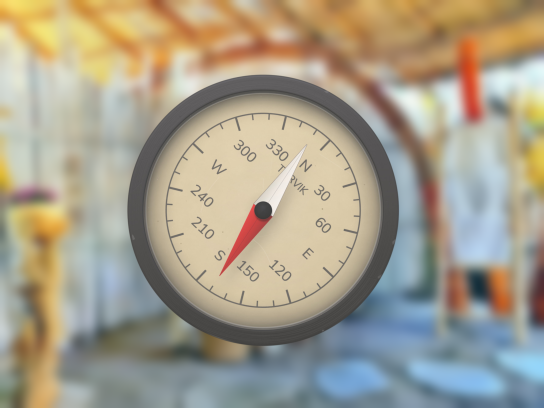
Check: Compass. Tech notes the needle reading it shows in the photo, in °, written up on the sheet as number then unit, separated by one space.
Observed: 170 °
